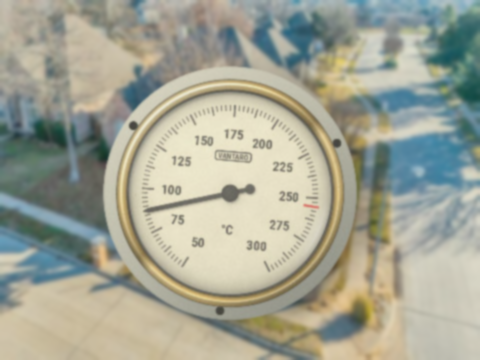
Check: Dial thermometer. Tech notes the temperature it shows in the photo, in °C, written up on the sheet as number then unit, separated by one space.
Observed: 87.5 °C
